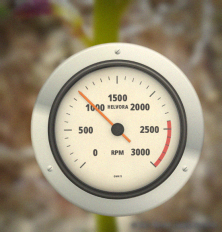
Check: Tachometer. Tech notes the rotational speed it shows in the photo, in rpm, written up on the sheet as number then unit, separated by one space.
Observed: 1000 rpm
